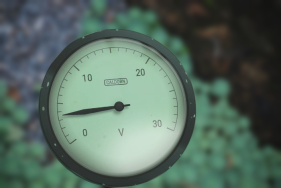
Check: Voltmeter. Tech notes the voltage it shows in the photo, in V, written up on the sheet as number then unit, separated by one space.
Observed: 3.5 V
